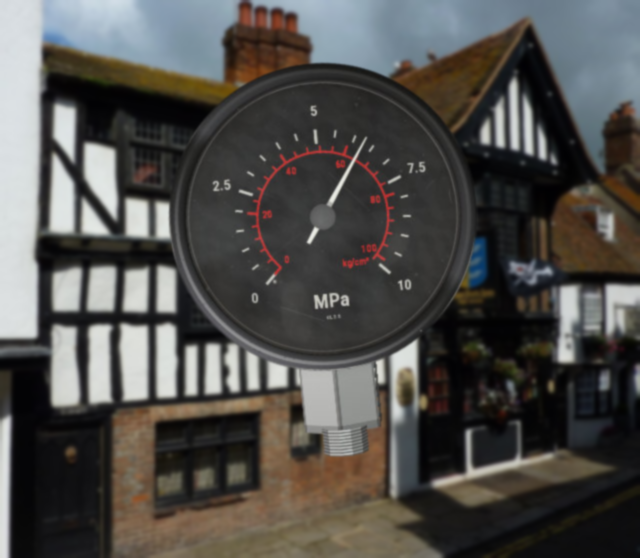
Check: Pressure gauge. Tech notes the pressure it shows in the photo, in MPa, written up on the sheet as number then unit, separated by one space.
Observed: 6.25 MPa
